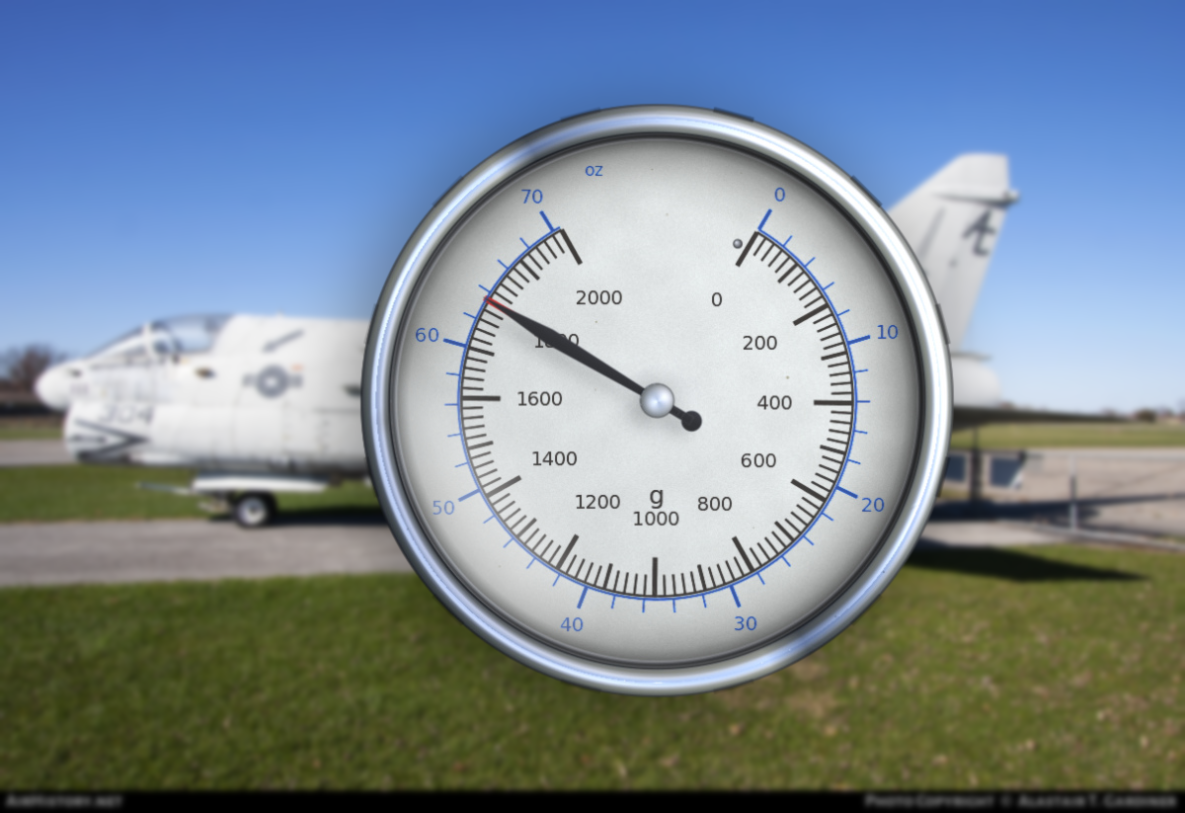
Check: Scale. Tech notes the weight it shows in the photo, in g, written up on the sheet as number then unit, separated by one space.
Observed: 1800 g
